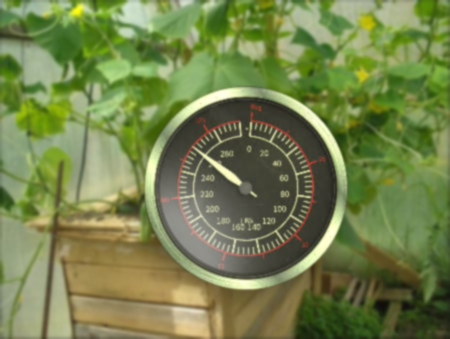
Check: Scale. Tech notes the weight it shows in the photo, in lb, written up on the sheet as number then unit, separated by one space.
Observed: 260 lb
